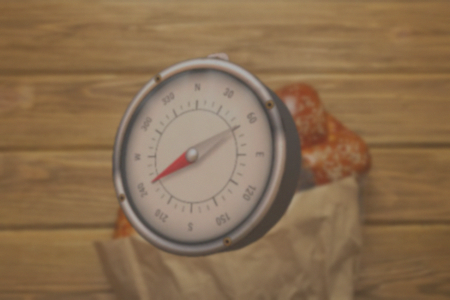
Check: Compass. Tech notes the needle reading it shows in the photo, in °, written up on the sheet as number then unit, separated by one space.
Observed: 240 °
